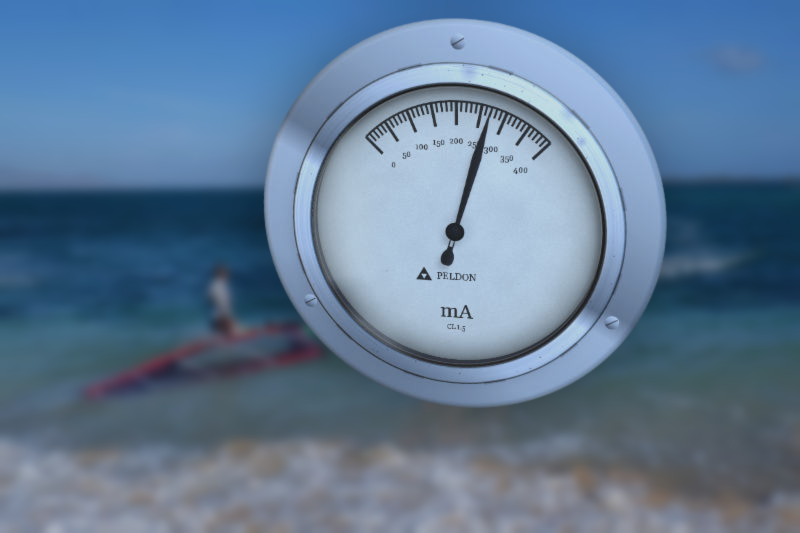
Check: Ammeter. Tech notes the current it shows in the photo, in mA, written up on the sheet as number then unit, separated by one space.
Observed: 270 mA
